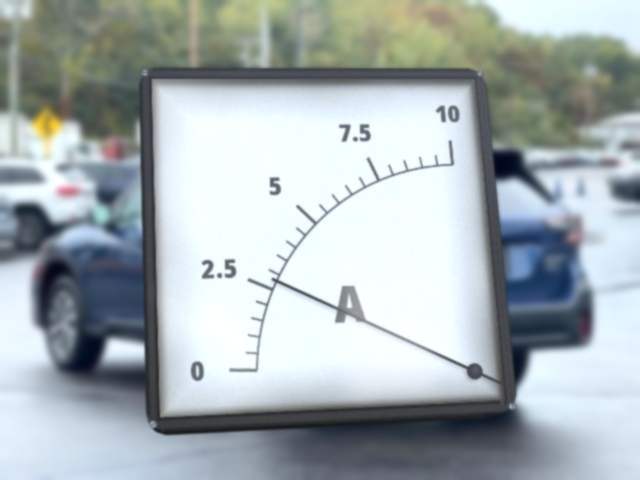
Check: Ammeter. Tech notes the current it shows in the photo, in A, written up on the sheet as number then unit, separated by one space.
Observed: 2.75 A
